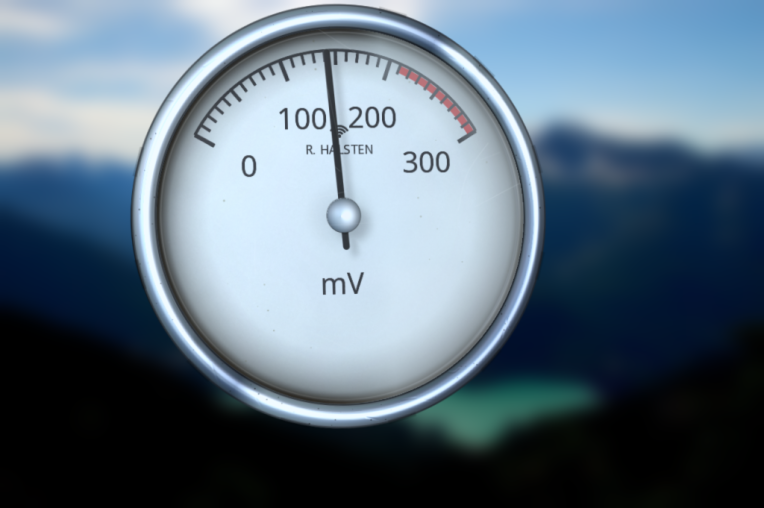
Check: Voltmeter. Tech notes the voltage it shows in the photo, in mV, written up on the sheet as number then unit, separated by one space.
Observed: 140 mV
